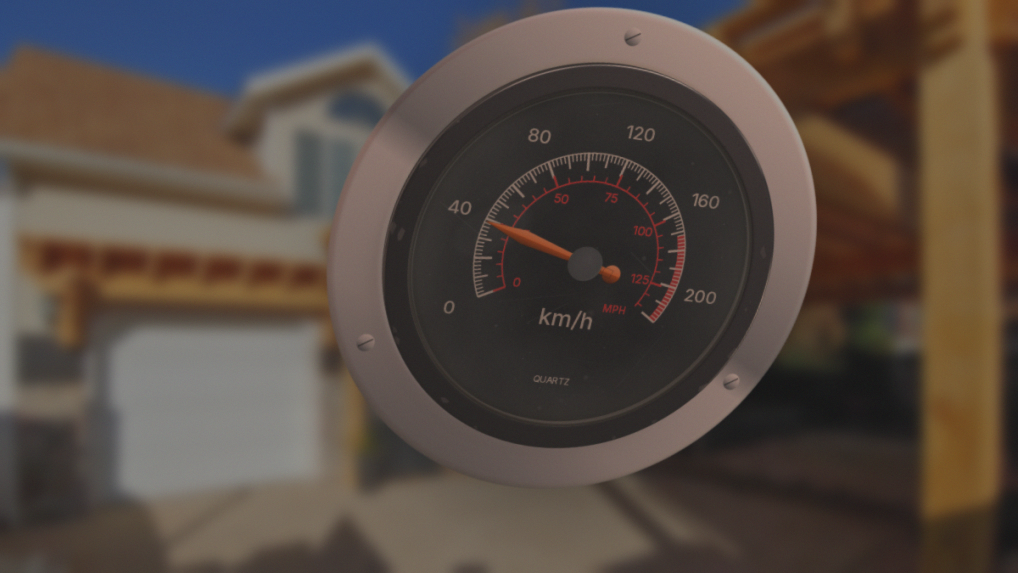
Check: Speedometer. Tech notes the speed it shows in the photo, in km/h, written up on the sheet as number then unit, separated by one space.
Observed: 40 km/h
